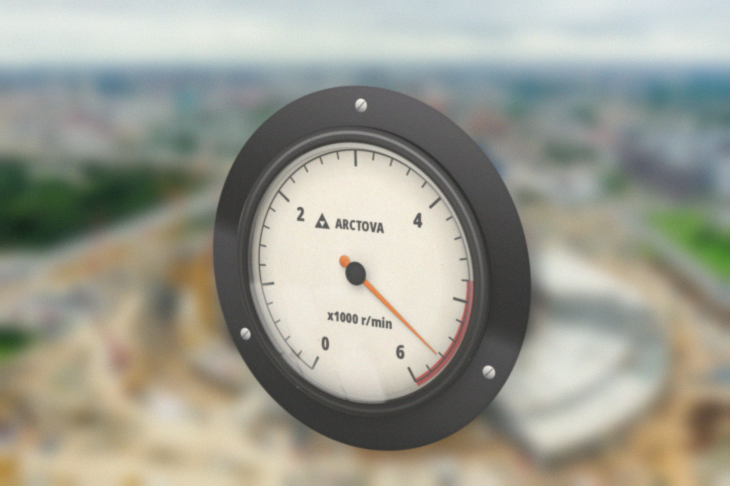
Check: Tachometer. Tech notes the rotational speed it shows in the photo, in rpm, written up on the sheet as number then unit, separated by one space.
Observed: 5600 rpm
